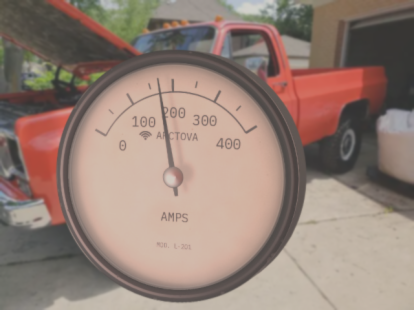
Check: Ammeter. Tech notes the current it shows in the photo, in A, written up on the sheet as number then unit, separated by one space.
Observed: 175 A
